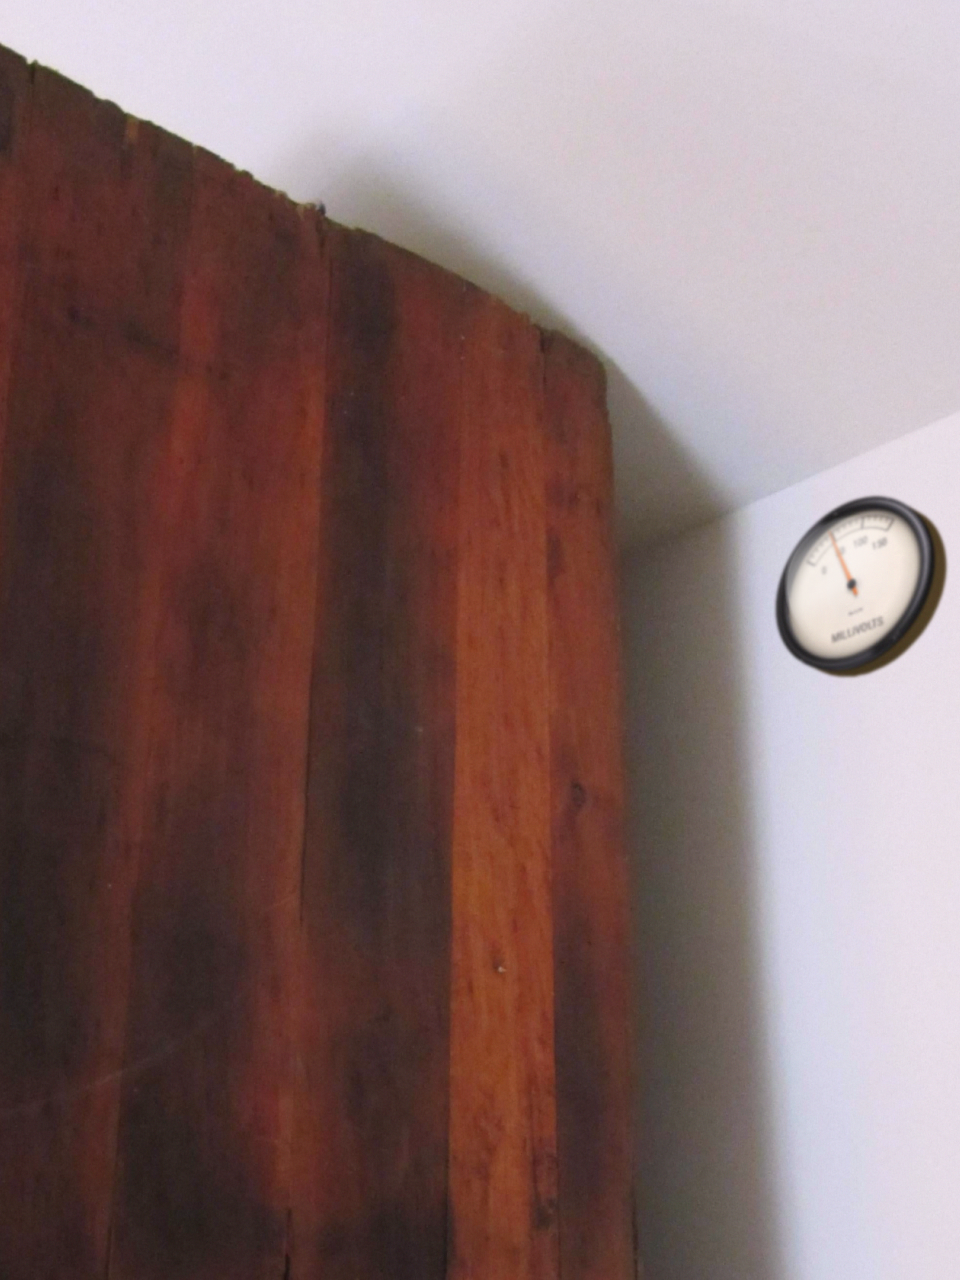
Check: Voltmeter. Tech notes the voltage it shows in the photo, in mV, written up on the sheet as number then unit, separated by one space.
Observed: 50 mV
